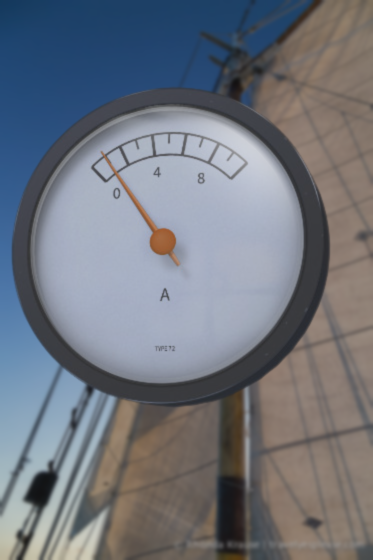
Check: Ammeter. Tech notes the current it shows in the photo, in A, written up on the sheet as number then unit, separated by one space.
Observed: 1 A
